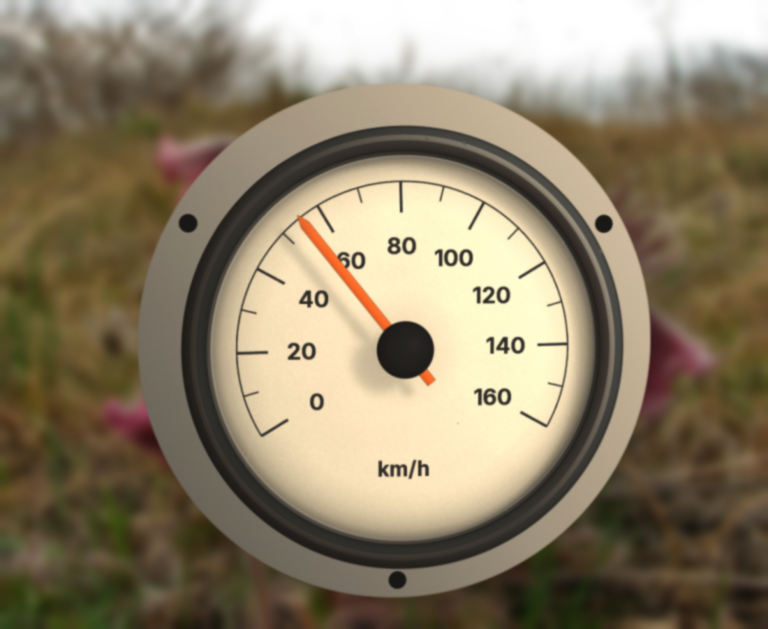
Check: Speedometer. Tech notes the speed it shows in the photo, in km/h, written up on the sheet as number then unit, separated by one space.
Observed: 55 km/h
